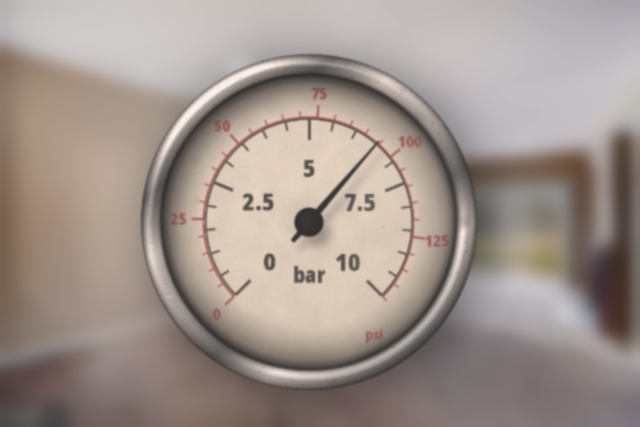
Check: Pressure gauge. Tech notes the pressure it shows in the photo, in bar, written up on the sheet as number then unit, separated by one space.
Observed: 6.5 bar
